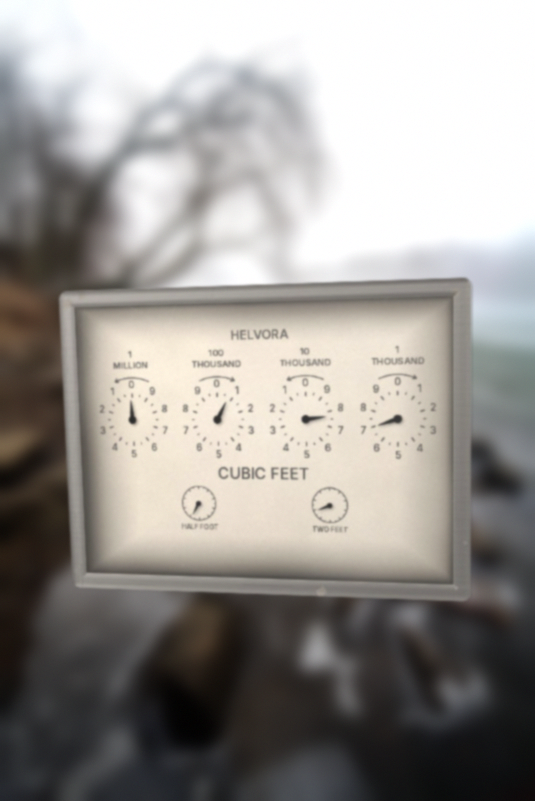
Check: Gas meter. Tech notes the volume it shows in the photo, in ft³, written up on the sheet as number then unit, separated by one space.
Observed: 7700 ft³
